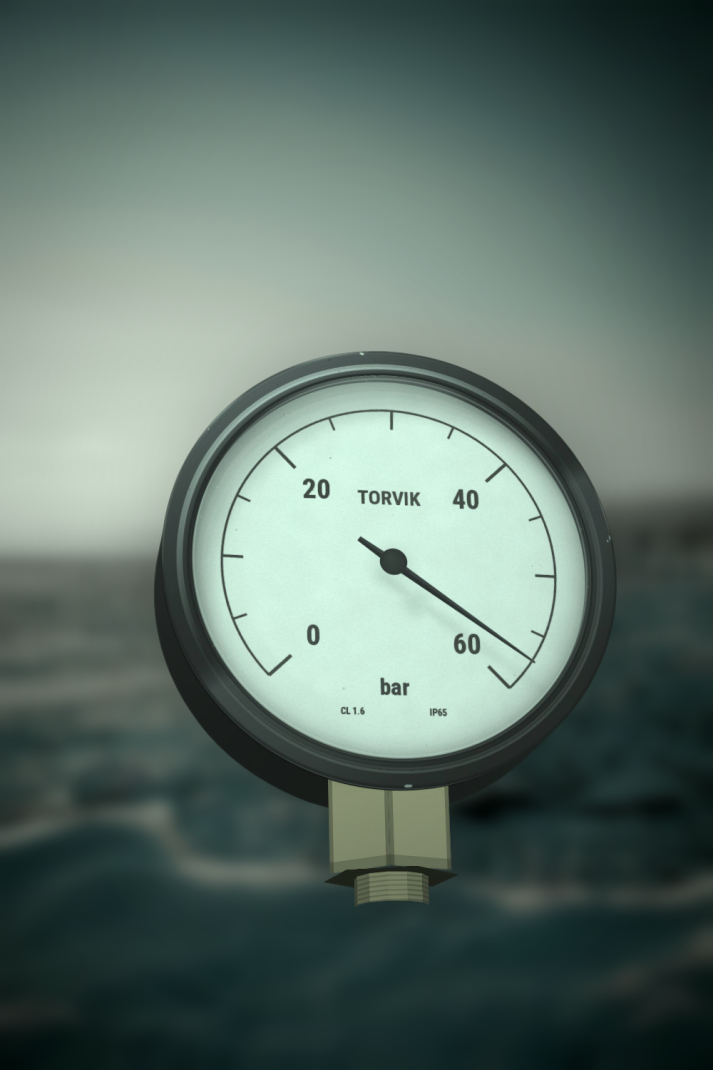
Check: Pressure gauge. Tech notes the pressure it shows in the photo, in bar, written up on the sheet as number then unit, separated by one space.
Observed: 57.5 bar
